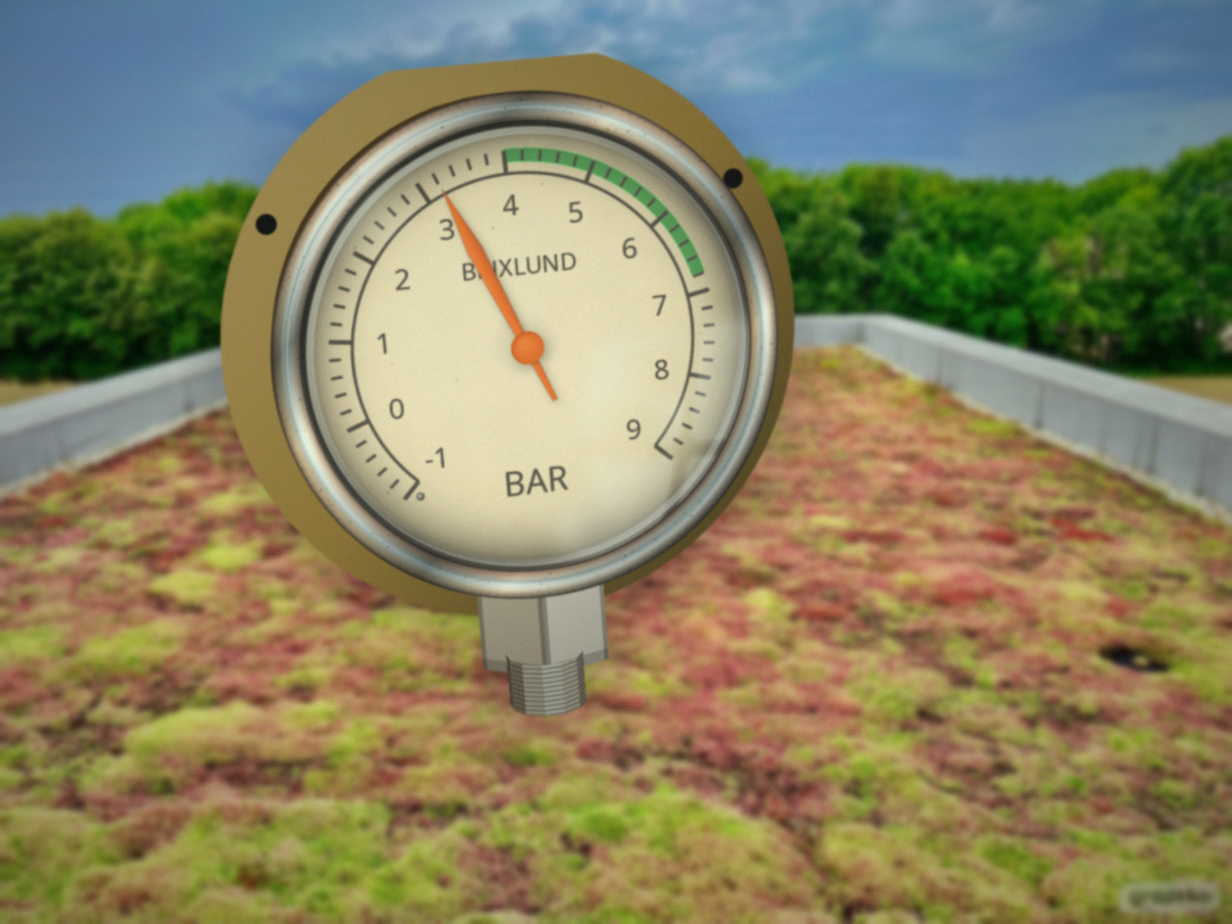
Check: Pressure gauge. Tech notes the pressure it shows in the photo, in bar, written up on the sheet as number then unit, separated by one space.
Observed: 3.2 bar
